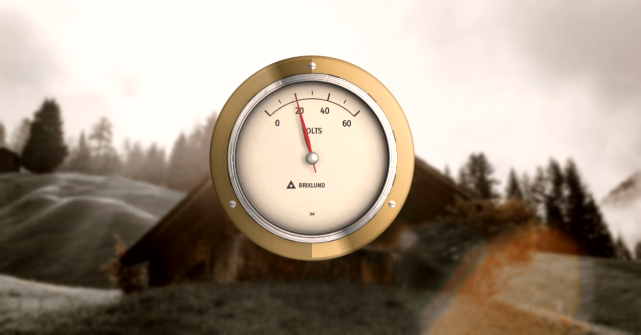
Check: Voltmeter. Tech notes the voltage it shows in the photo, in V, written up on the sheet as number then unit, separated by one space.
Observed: 20 V
